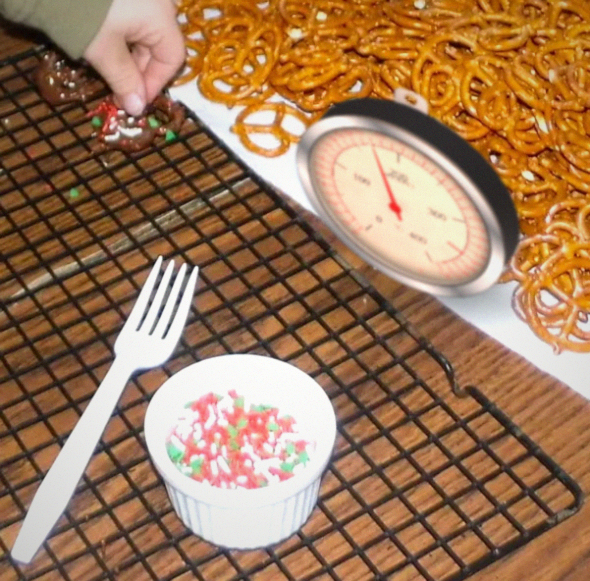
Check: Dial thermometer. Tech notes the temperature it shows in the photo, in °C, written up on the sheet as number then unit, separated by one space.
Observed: 175 °C
